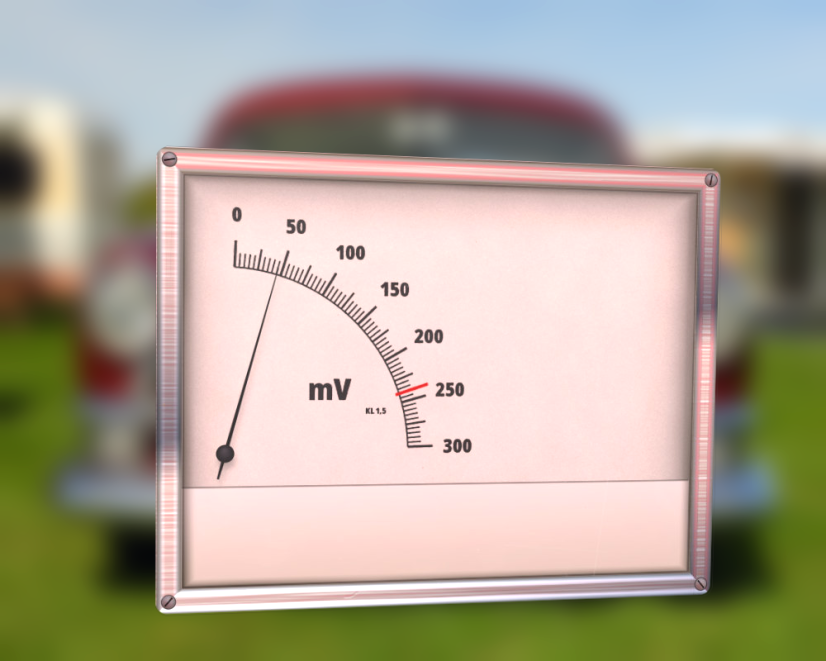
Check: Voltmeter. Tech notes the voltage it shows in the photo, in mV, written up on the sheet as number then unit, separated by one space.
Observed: 45 mV
